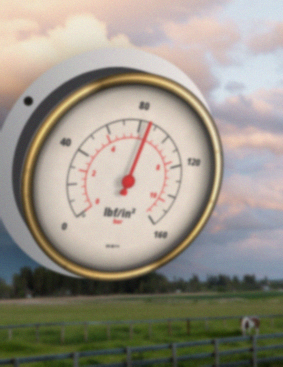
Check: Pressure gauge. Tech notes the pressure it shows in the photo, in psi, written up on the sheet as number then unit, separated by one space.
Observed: 85 psi
